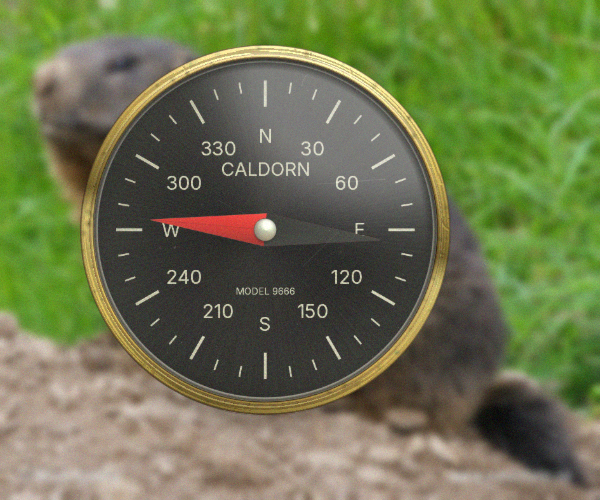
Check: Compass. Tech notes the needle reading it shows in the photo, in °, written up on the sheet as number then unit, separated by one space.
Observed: 275 °
